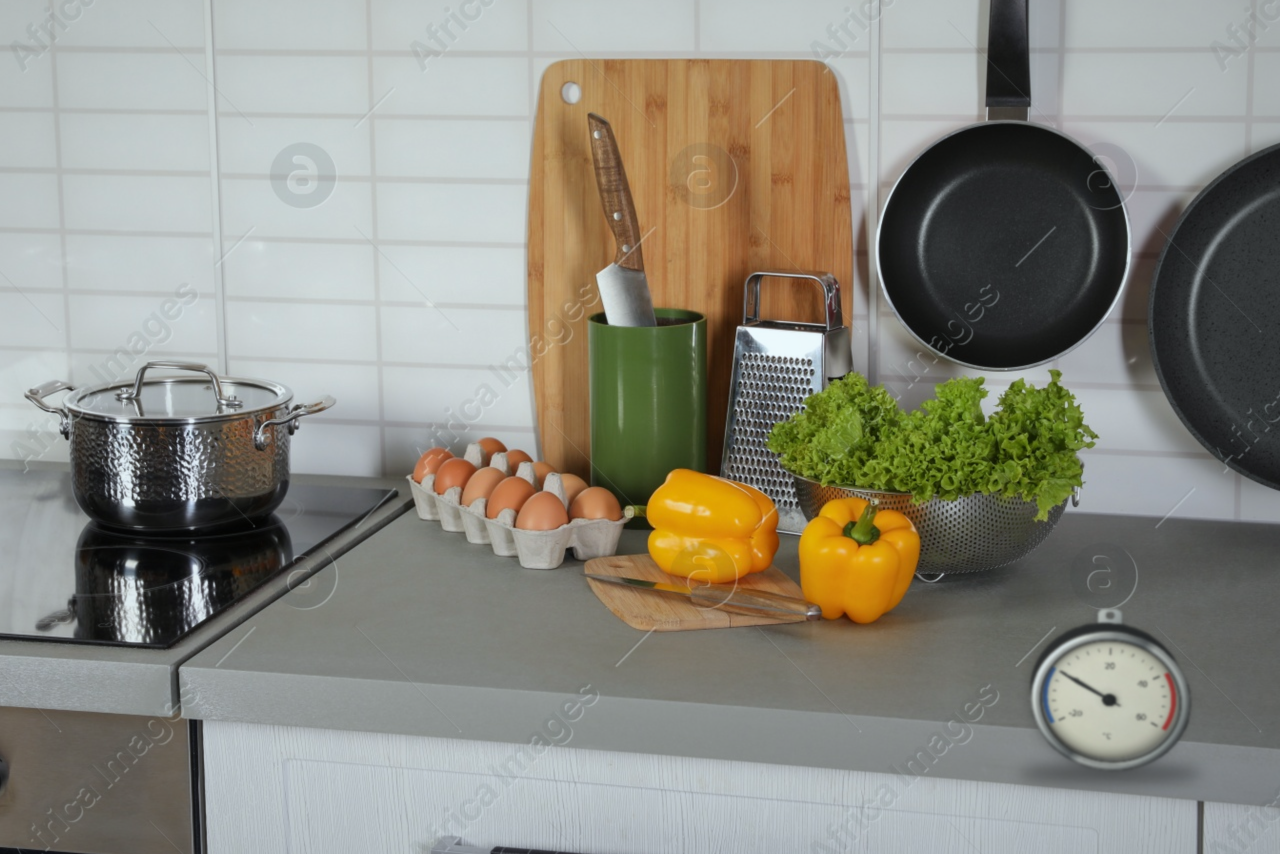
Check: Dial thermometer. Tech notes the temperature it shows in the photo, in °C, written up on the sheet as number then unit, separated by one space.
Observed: 0 °C
